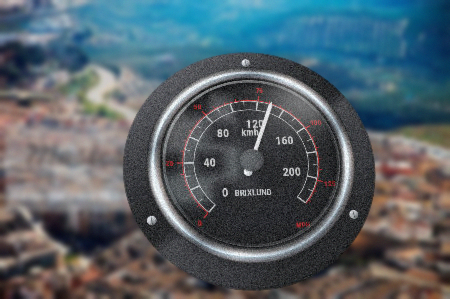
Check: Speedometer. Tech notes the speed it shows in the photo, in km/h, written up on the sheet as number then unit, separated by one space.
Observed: 130 km/h
